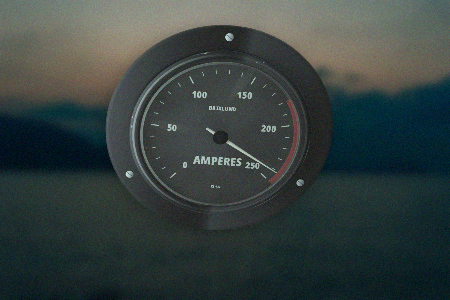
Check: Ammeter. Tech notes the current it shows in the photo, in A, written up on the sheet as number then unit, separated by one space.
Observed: 240 A
